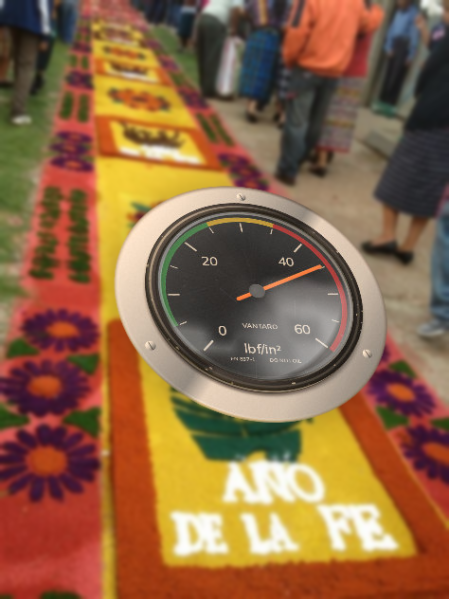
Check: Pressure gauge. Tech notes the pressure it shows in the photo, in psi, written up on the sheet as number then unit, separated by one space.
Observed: 45 psi
